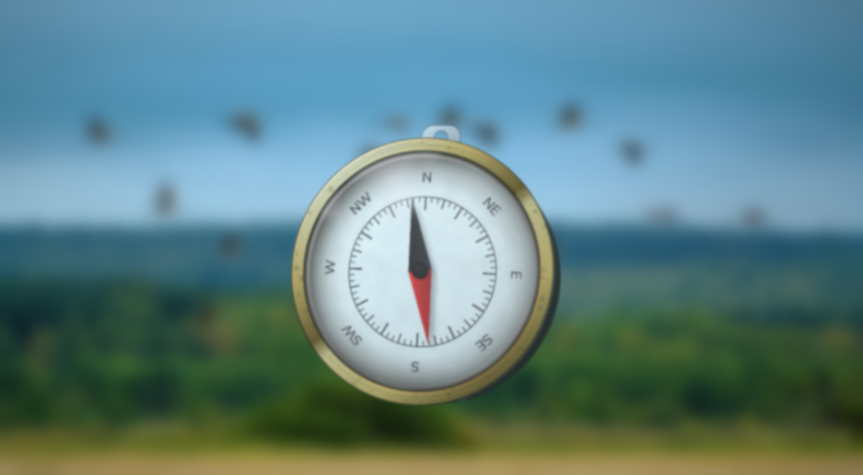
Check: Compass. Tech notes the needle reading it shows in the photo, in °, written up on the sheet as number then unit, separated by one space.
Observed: 170 °
